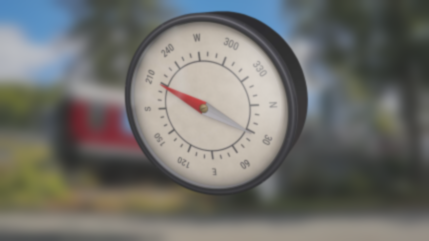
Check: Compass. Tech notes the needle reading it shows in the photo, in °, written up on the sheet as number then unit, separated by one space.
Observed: 210 °
